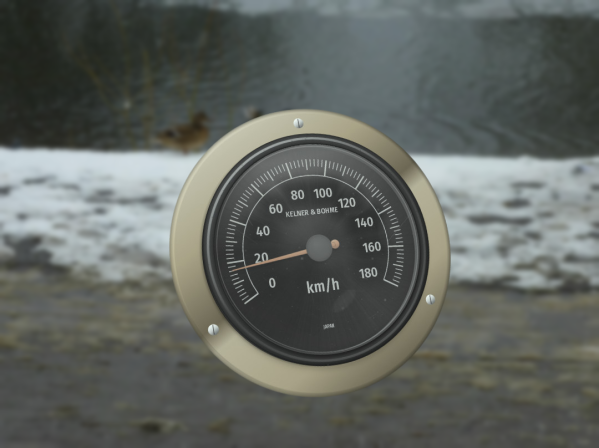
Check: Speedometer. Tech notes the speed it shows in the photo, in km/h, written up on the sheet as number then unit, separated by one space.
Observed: 16 km/h
